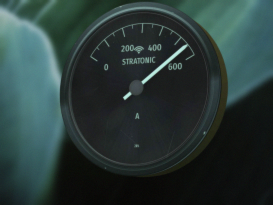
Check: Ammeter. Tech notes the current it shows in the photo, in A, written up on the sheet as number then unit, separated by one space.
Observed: 550 A
